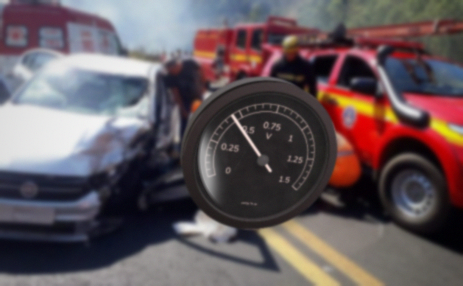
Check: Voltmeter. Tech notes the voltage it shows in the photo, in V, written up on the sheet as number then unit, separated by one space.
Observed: 0.45 V
